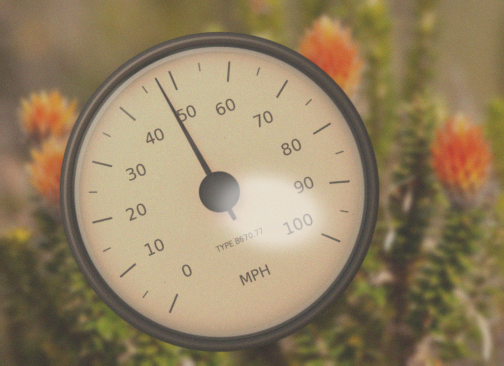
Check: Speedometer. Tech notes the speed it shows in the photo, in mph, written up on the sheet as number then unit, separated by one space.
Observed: 47.5 mph
